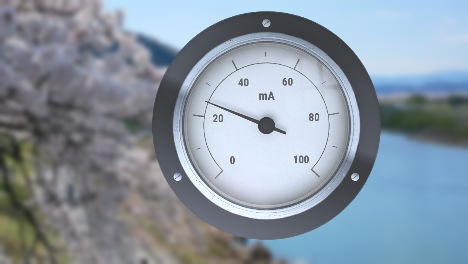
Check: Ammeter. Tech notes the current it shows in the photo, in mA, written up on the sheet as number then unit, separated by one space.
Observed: 25 mA
